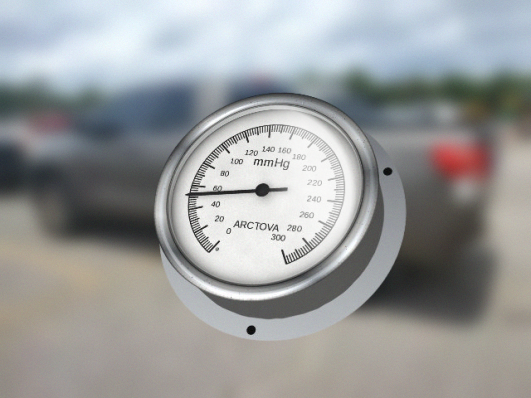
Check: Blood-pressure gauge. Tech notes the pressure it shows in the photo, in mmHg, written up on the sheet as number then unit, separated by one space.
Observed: 50 mmHg
